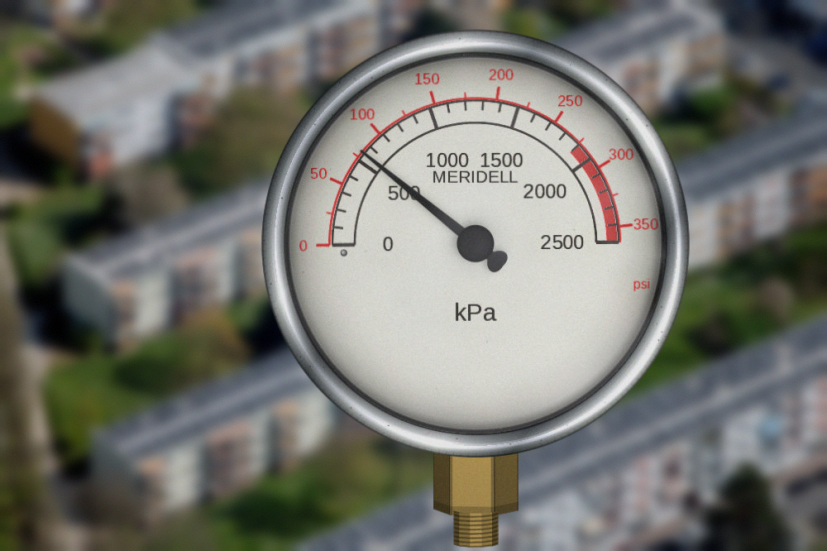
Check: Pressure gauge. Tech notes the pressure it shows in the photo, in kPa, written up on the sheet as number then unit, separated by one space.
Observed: 550 kPa
